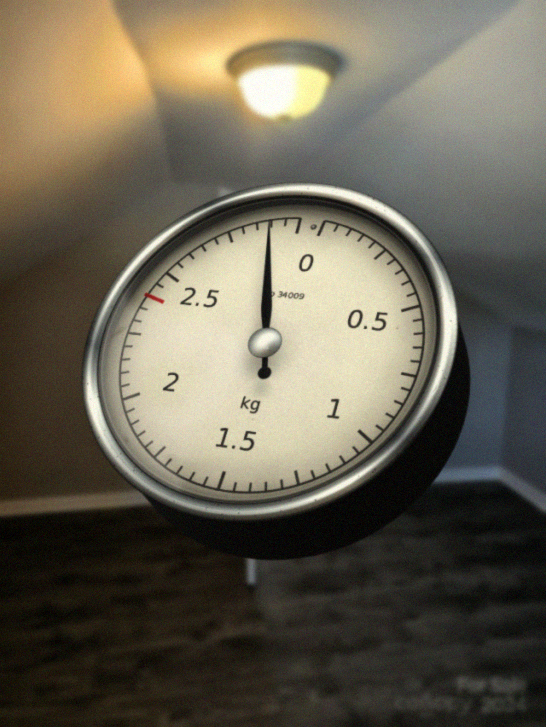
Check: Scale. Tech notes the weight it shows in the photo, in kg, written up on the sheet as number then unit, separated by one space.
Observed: 2.9 kg
